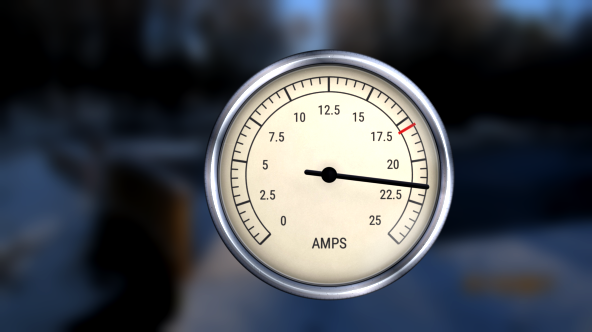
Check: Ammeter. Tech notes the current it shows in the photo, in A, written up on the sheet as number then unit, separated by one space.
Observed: 21.5 A
